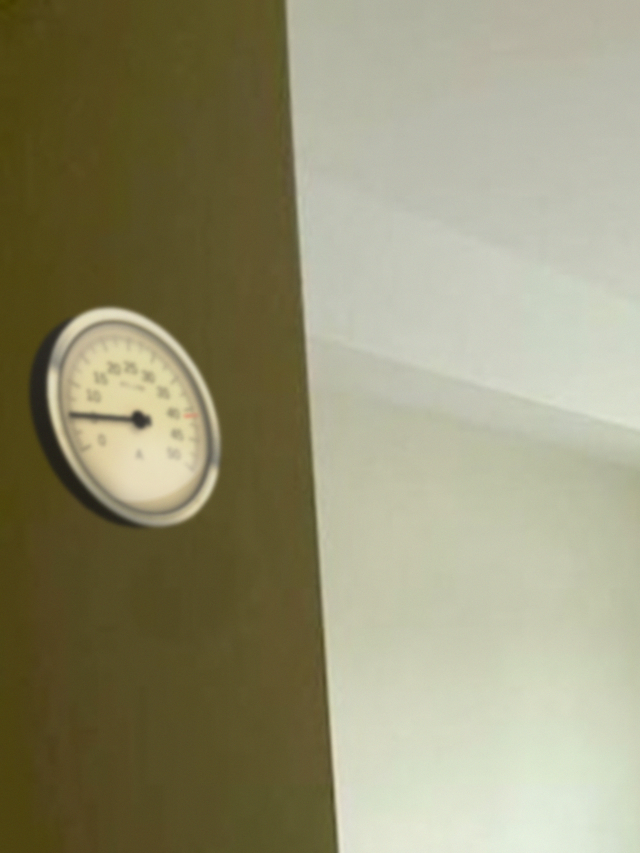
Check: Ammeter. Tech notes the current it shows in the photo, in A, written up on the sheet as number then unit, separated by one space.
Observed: 5 A
